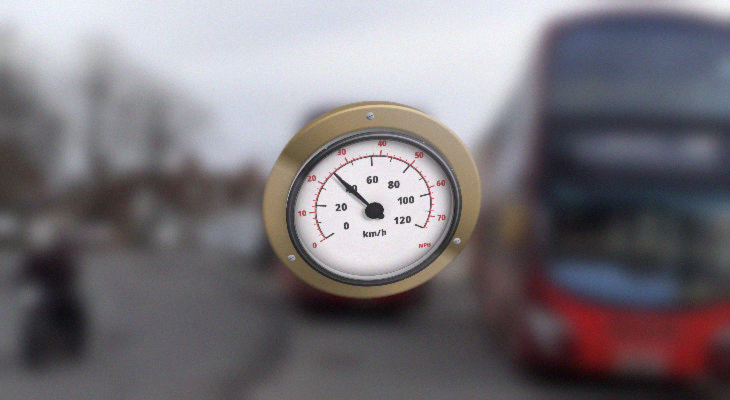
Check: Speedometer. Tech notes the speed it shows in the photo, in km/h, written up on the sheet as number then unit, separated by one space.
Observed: 40 km/h
